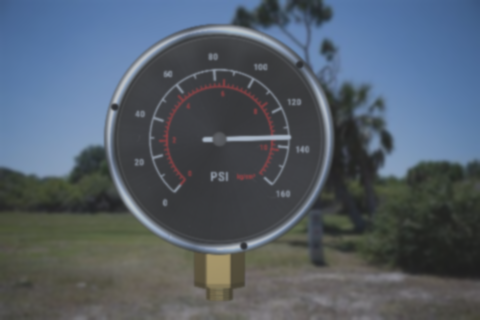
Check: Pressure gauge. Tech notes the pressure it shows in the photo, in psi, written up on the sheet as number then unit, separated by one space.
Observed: 135 psi
